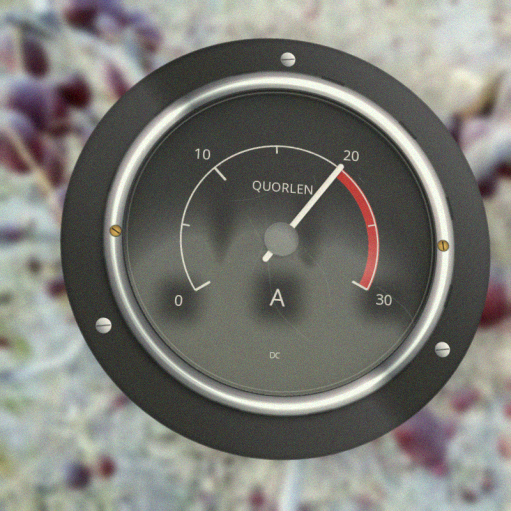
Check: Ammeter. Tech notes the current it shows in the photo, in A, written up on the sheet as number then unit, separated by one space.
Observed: 20 A
